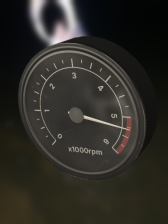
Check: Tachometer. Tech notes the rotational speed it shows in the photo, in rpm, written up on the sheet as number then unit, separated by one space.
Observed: 5250 rpm
